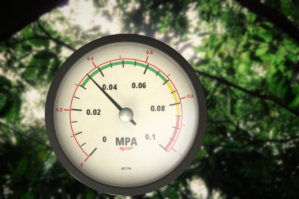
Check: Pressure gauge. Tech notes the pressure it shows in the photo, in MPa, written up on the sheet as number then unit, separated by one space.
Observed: 0.035 MPa
